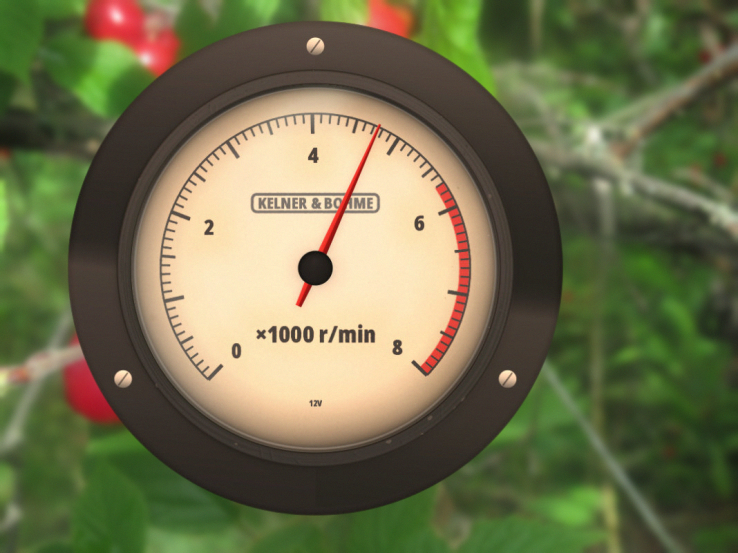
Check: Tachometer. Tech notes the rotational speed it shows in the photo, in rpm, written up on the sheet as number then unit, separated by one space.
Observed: 4750 rpm
